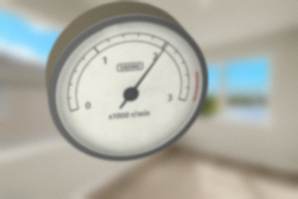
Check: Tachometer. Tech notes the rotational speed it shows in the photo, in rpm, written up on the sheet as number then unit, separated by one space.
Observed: 2000 rpm
